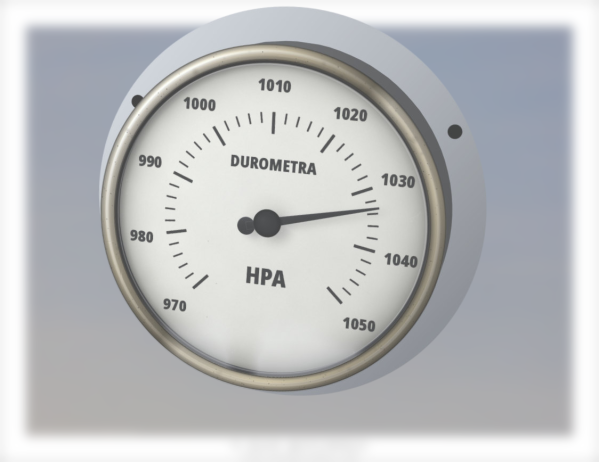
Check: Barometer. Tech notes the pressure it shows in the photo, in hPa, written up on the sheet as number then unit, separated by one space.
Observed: 1033 hPa
